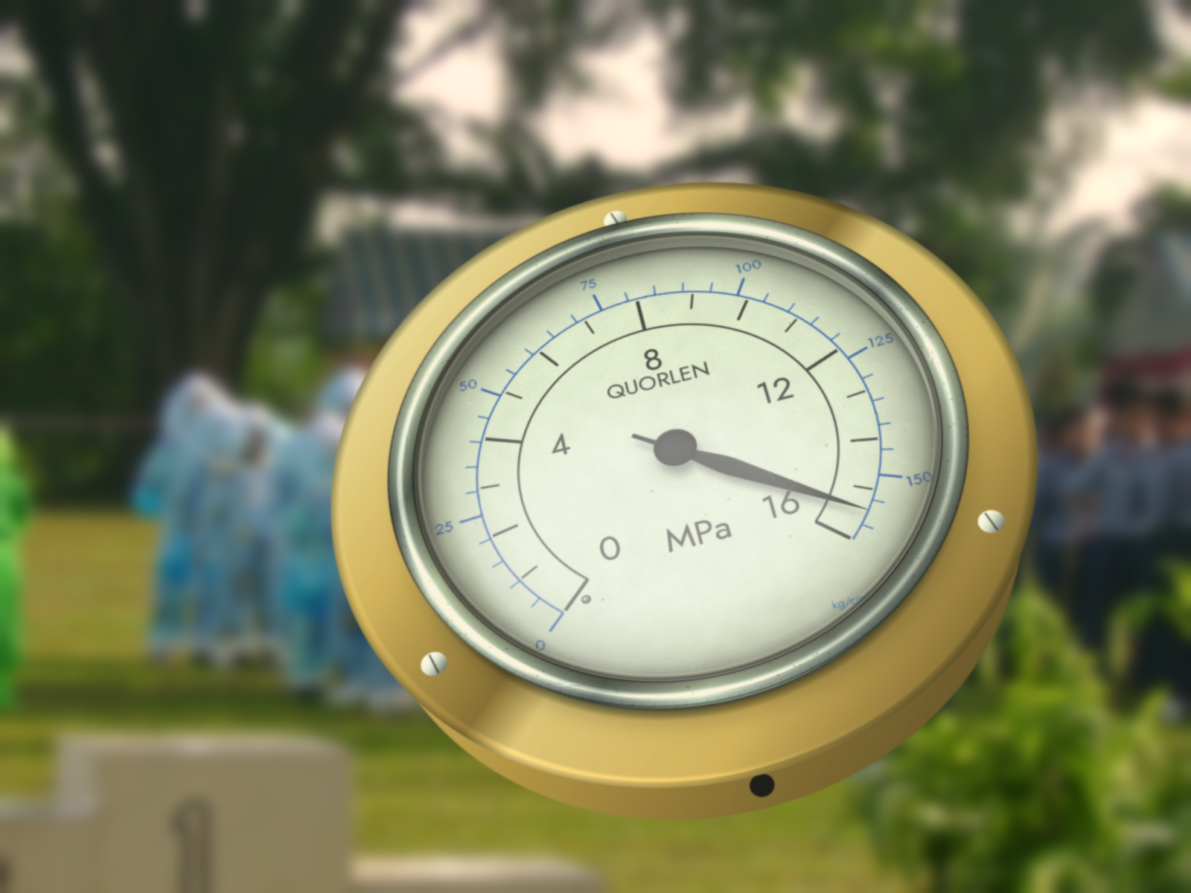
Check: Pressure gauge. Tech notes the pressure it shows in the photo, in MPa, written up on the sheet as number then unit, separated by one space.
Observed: 15.5 MPa
